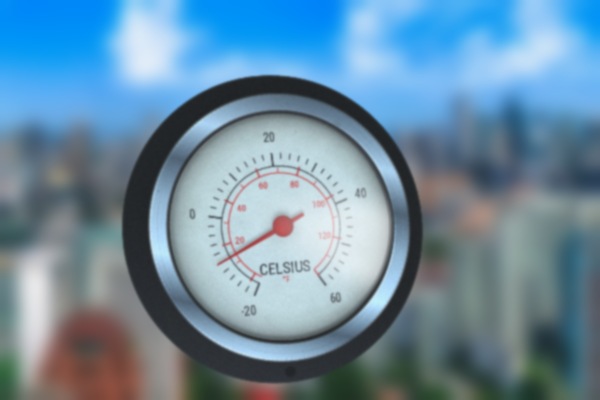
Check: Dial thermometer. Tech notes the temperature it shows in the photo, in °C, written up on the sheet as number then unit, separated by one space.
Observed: -10 °C
